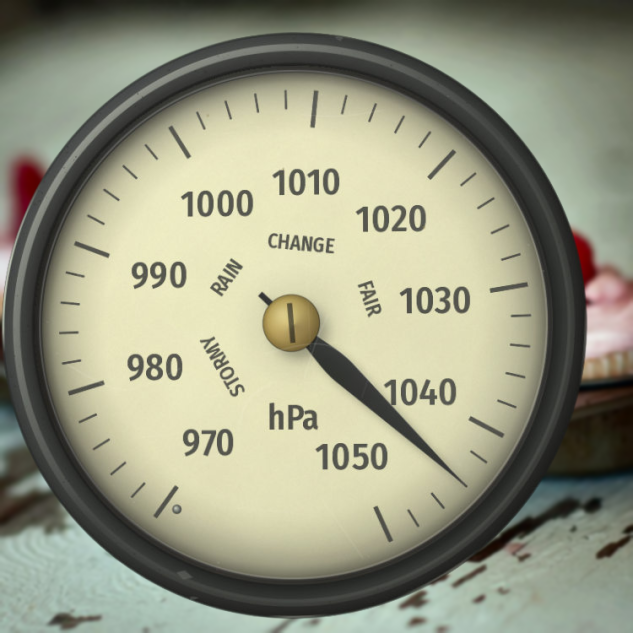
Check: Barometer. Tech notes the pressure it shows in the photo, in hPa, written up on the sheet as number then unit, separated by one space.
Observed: 1044 hPa
